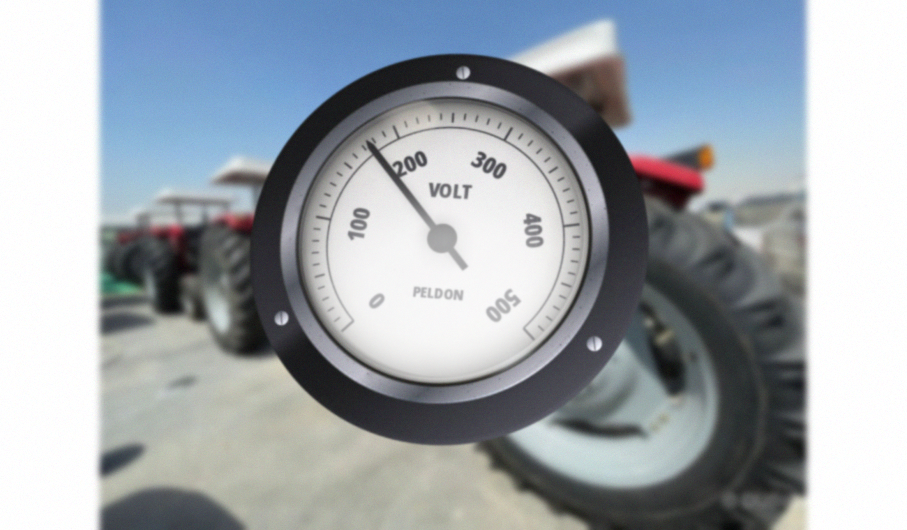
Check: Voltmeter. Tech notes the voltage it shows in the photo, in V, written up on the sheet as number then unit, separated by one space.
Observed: 175 V
